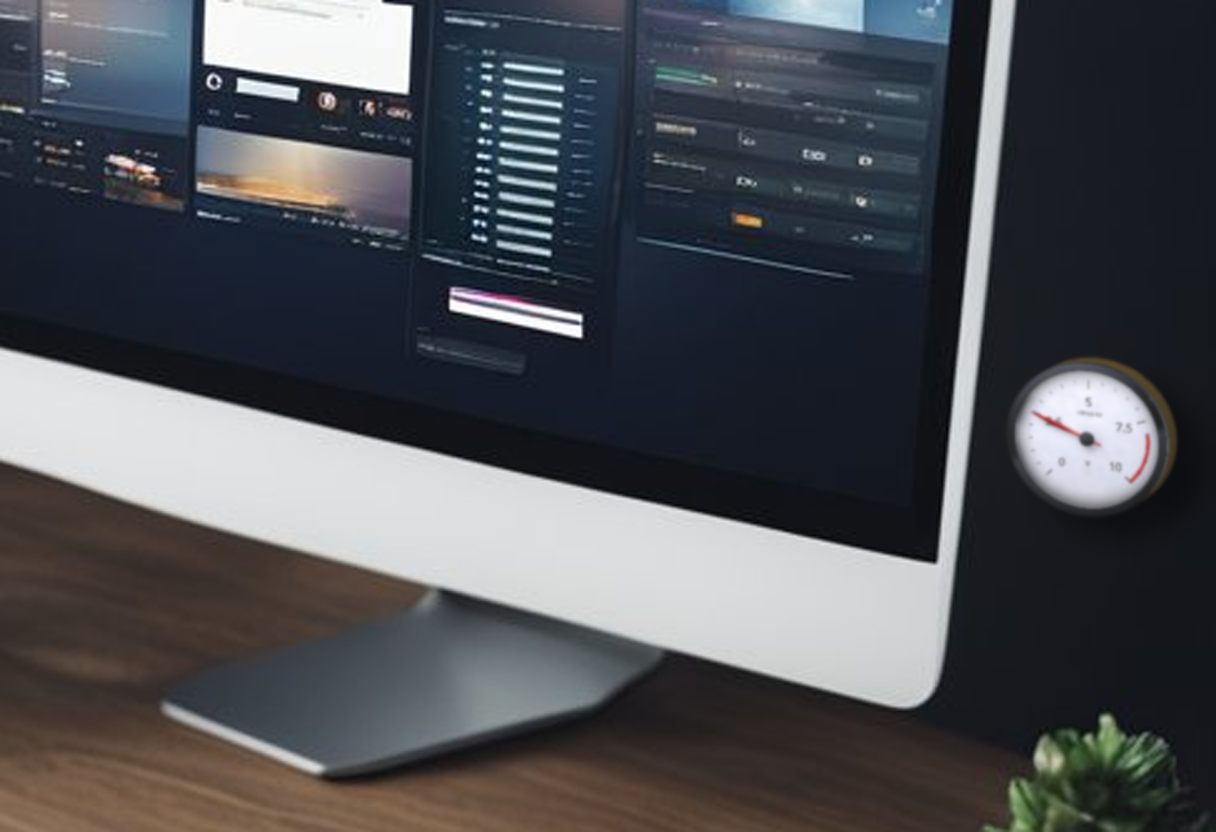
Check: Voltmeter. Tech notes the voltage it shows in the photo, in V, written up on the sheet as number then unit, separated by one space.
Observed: 2.5 V
